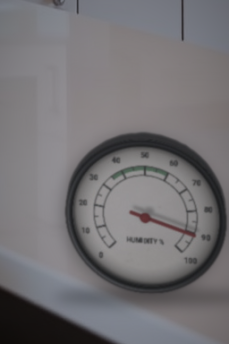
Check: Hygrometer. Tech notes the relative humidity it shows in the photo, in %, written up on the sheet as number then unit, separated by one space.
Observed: 90 %
